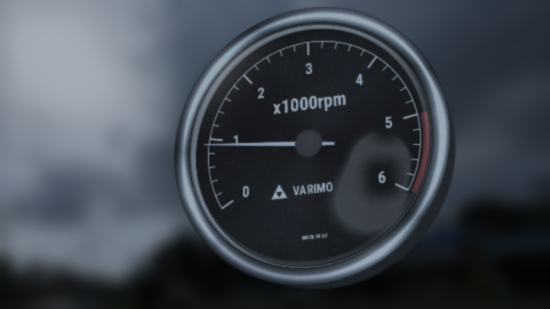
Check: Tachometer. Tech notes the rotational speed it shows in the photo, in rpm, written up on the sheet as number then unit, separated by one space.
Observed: 900 rpm
